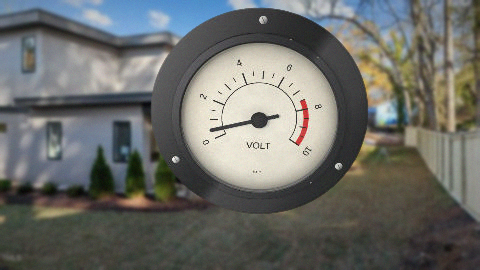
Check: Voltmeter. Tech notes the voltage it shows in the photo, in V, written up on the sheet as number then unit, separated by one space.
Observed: 0.5 V
